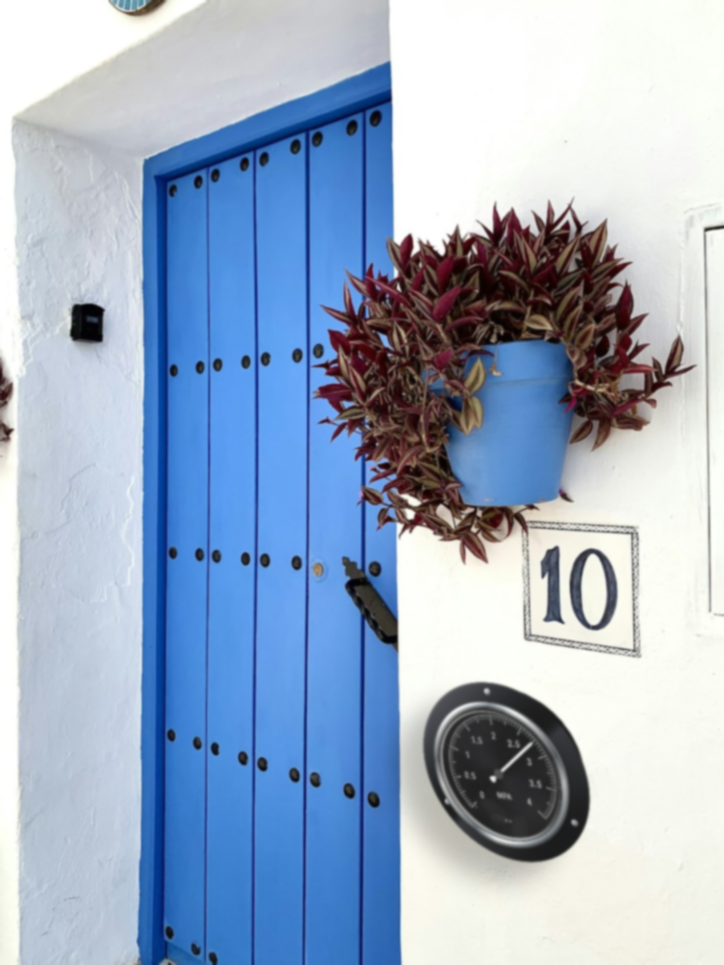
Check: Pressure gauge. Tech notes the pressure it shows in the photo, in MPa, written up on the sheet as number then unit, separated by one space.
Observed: 2.75 MPa
